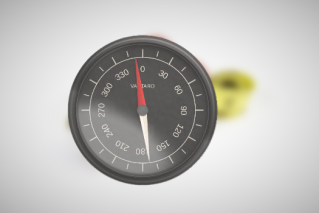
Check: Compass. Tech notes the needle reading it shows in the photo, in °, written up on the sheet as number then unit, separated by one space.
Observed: 352.5 °
